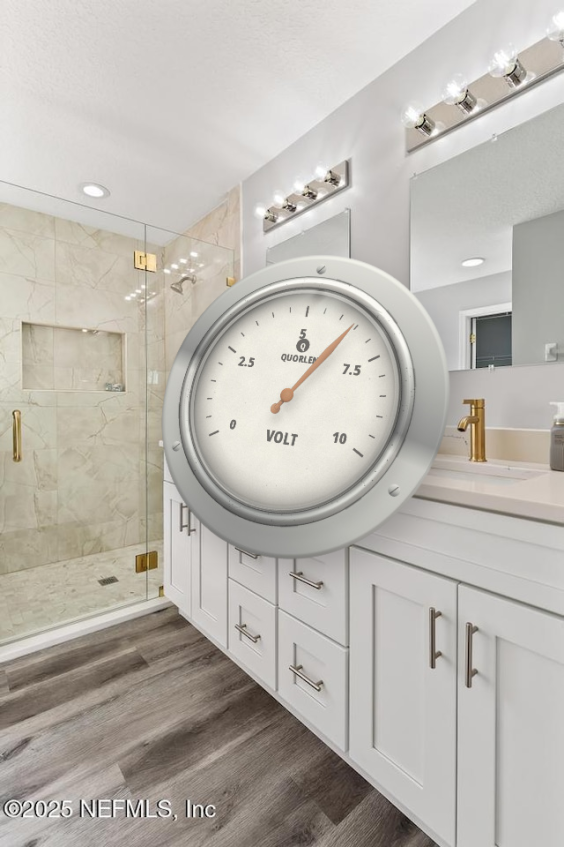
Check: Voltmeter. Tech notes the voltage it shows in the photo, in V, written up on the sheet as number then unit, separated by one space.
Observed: 6.5 V
